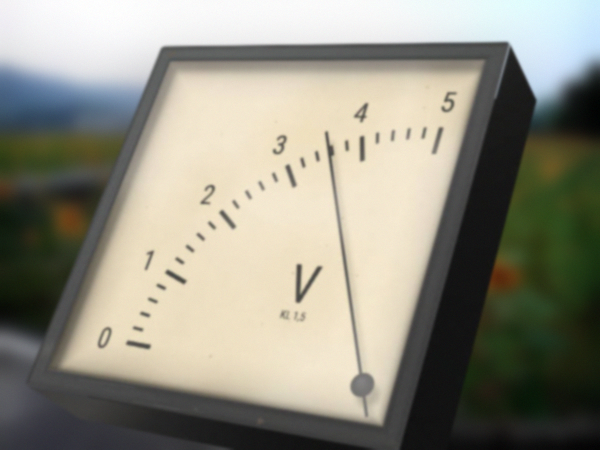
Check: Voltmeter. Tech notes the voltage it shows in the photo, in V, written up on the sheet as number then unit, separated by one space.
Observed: 3.6 V
